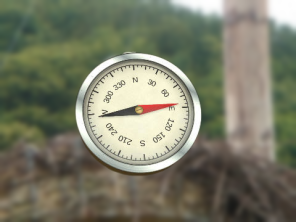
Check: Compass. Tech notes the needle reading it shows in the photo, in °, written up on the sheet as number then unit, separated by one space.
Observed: 85 °
